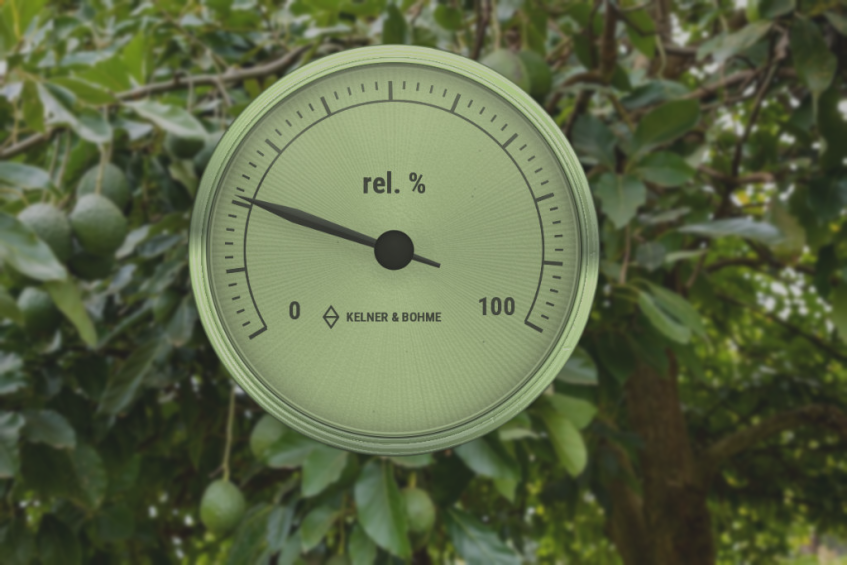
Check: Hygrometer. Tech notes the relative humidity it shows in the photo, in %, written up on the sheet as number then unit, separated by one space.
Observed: 21 %
